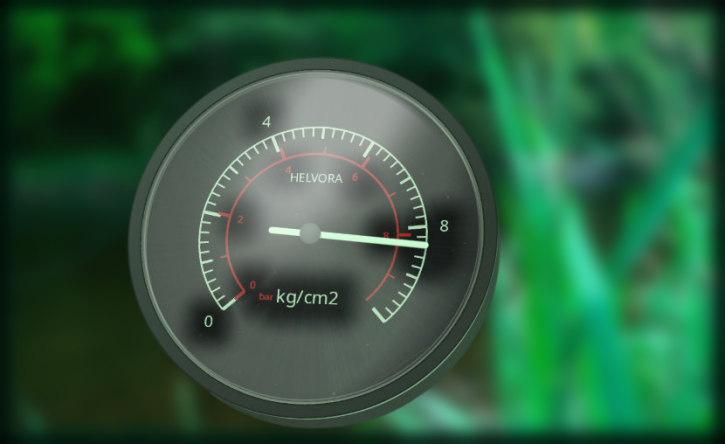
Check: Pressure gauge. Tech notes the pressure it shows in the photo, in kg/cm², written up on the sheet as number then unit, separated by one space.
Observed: 8.4 kg/cm²
